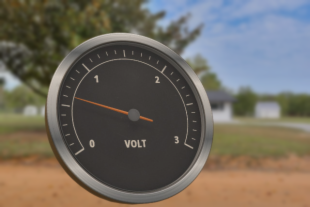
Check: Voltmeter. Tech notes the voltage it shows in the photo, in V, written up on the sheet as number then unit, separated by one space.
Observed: 0.6 V
